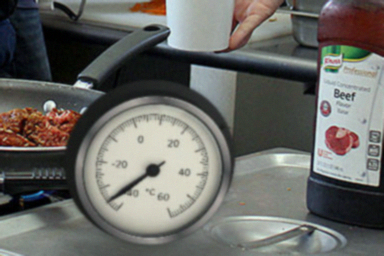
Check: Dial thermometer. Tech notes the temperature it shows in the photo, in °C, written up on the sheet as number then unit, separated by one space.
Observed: -35 °C
